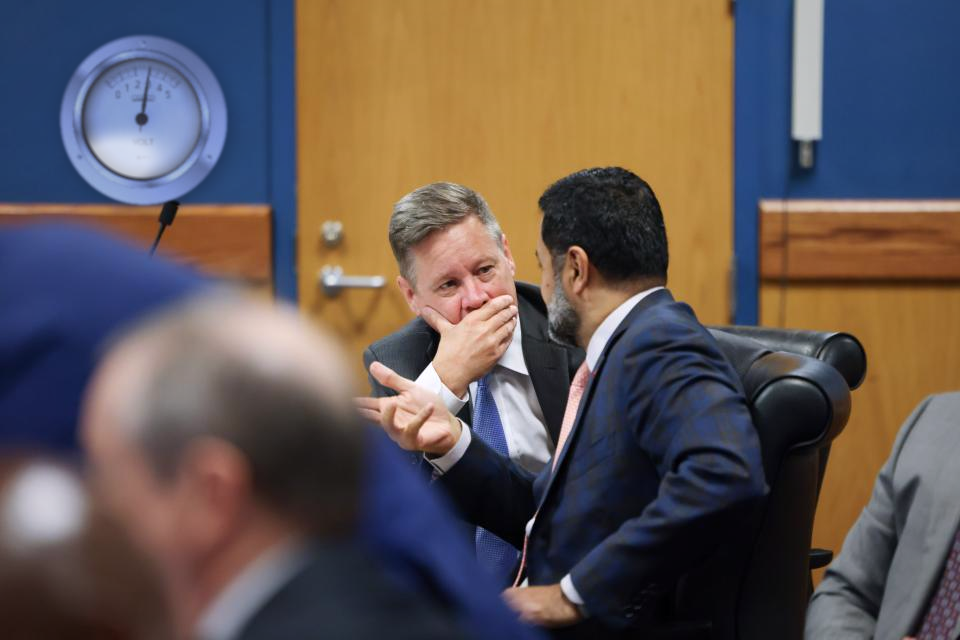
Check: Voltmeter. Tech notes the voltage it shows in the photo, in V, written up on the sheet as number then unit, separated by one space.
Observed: 3 V
